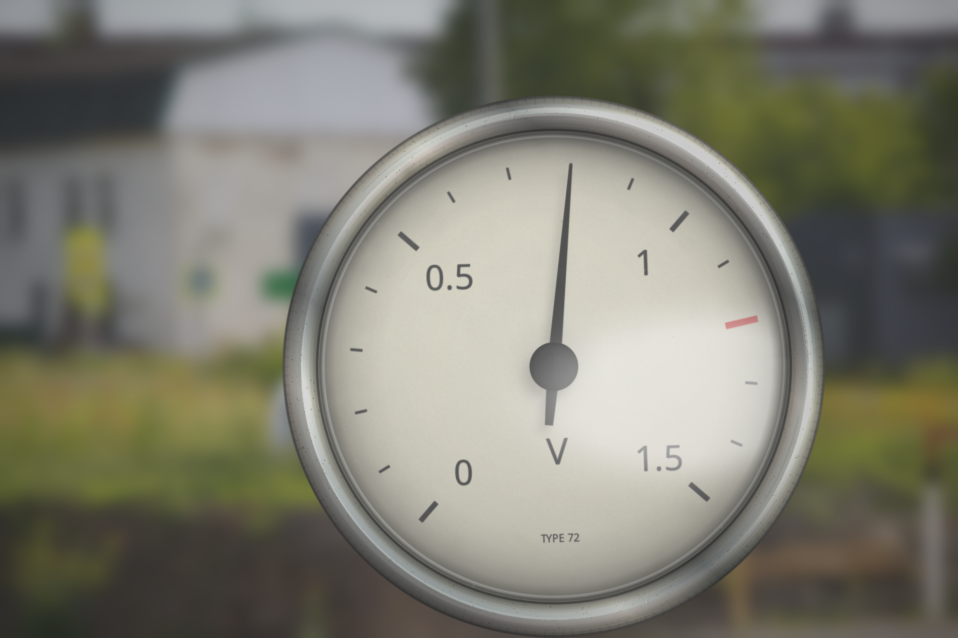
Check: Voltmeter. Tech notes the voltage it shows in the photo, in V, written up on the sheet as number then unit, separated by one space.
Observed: 0.8 V
